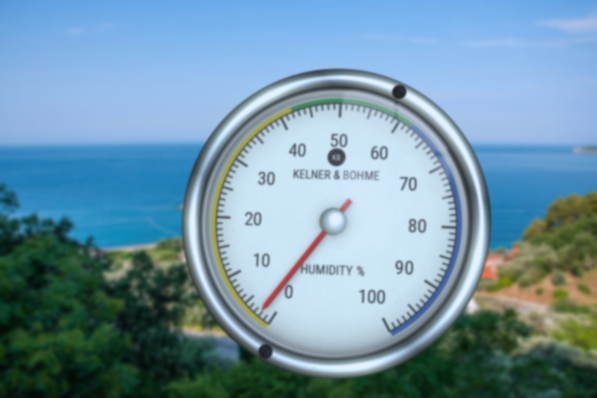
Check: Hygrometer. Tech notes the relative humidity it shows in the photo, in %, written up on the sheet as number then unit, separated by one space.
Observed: 2 %
